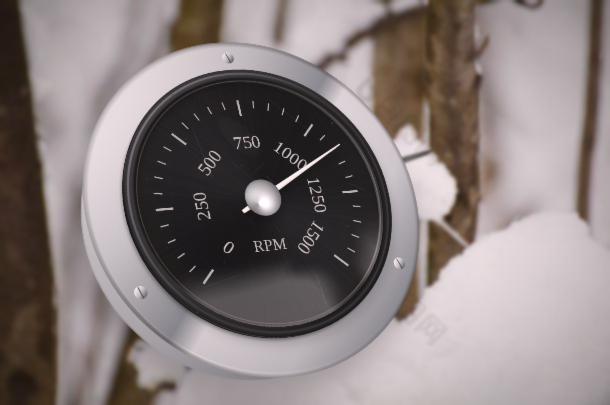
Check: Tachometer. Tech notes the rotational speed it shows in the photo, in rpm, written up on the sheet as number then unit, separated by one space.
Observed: 1100 rpm
